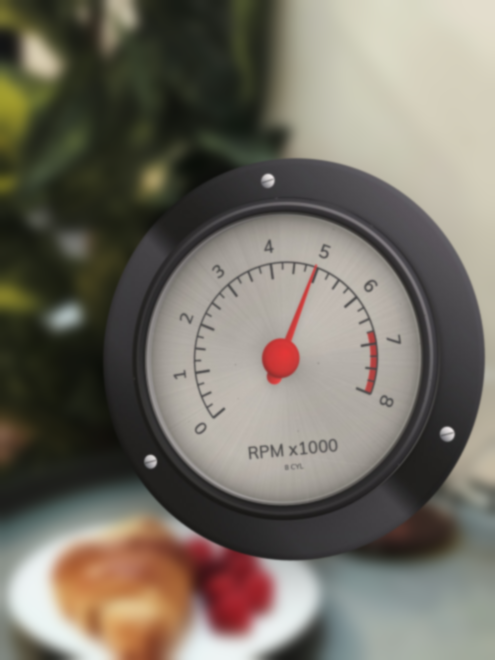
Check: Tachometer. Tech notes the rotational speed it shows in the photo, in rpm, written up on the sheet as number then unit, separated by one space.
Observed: 5000 rpm
